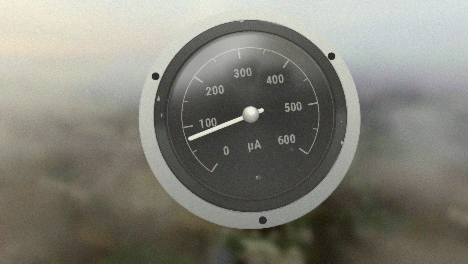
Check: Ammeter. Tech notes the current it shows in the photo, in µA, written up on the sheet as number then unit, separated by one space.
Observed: 75 µA
